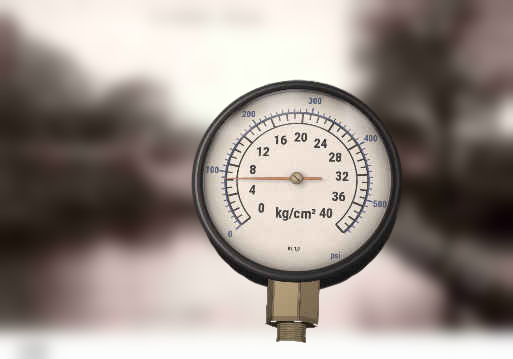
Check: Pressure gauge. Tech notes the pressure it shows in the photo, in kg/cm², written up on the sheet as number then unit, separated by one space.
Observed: 6 kg/cm²
